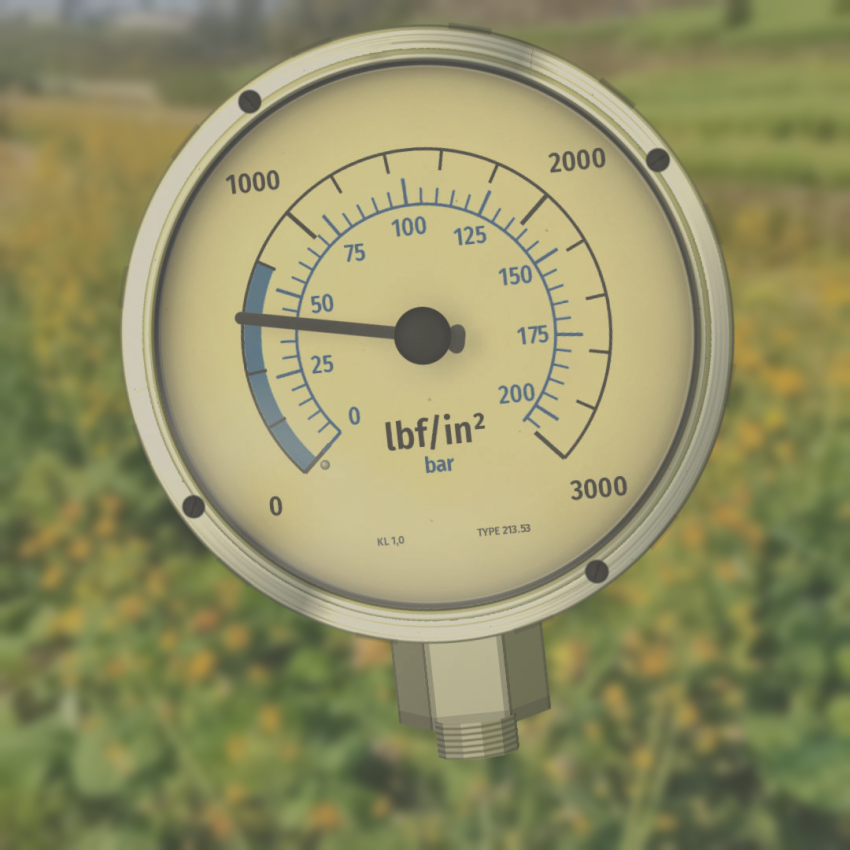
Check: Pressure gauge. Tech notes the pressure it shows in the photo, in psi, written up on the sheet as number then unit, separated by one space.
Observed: 600 psi
